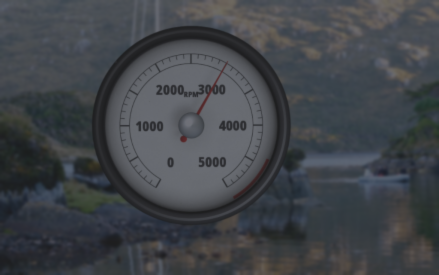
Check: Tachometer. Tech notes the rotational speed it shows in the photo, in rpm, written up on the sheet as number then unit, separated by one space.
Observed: 3000 rpm
